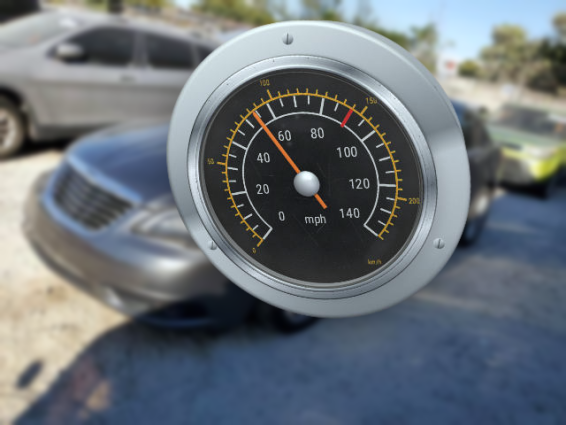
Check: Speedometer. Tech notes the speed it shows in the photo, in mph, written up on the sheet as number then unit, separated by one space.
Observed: 55 mph
